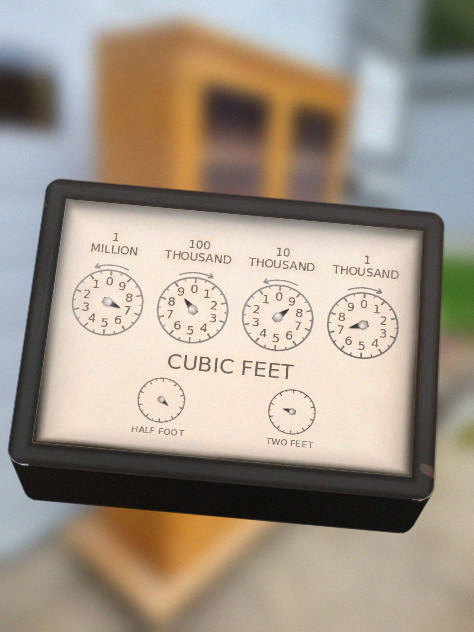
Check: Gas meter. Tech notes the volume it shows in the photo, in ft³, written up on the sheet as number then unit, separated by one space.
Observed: 688700 ft³
